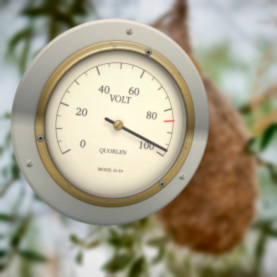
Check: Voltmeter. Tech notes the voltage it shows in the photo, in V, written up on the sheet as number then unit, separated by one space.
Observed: 97.5 V
